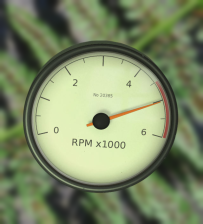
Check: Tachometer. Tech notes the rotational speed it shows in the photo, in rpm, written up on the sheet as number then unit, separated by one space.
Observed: 5000 rpm
